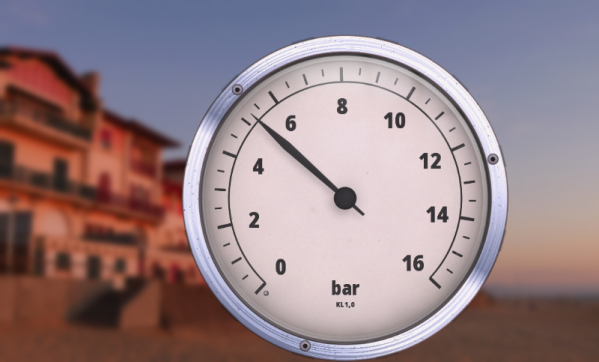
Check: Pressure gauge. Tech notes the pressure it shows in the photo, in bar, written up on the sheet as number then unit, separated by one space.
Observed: 5.25 bar
